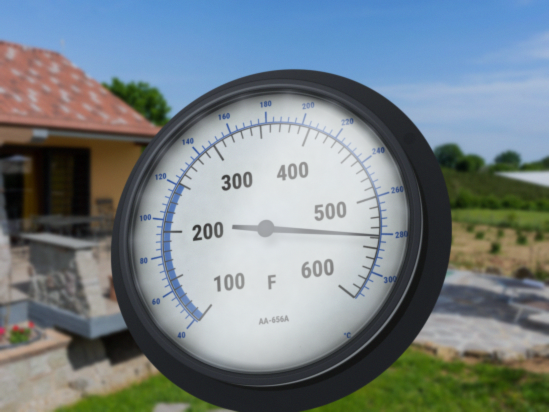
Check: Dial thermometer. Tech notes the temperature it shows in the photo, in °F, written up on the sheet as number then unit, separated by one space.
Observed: 540 °F
